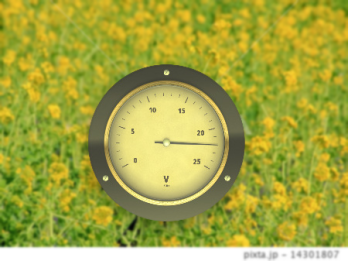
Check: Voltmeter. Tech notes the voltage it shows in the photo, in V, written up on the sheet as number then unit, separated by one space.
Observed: 22 V
